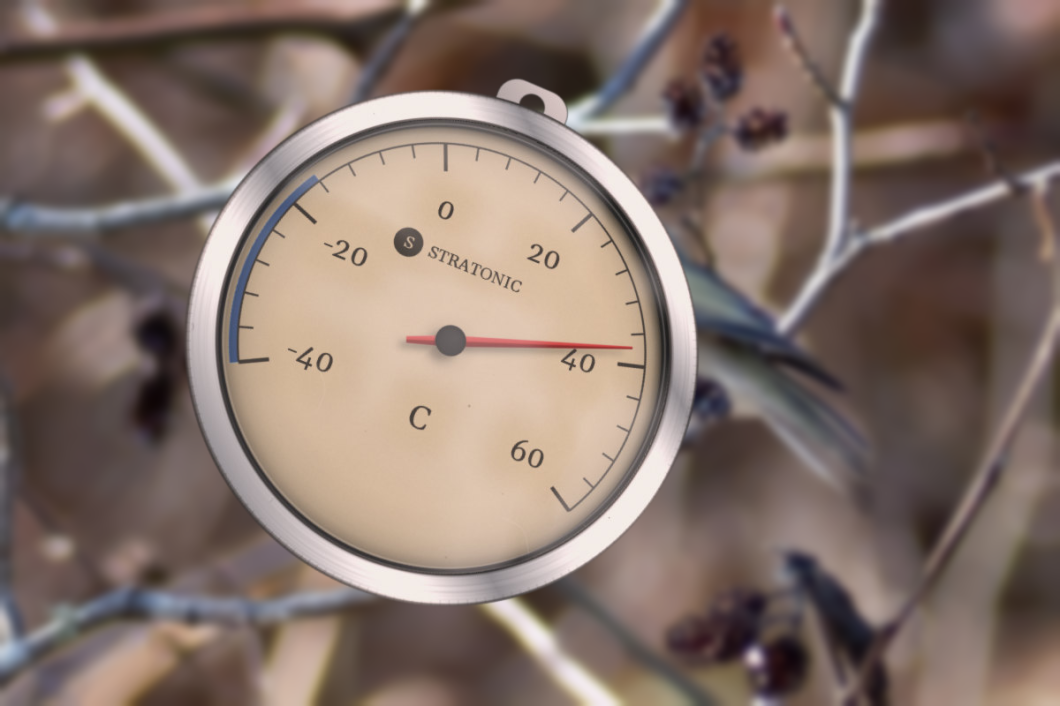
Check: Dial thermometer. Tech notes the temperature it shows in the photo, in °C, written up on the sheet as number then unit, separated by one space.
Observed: 38 °C
